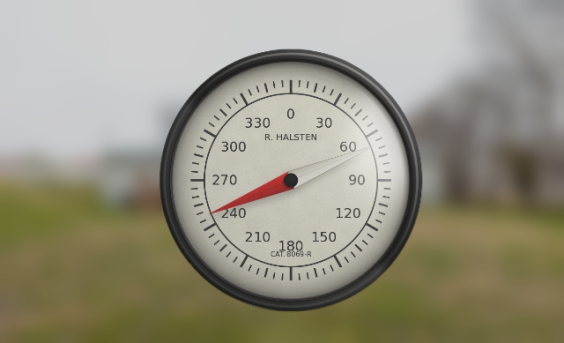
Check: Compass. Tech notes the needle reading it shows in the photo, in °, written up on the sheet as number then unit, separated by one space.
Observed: 247.5 °
